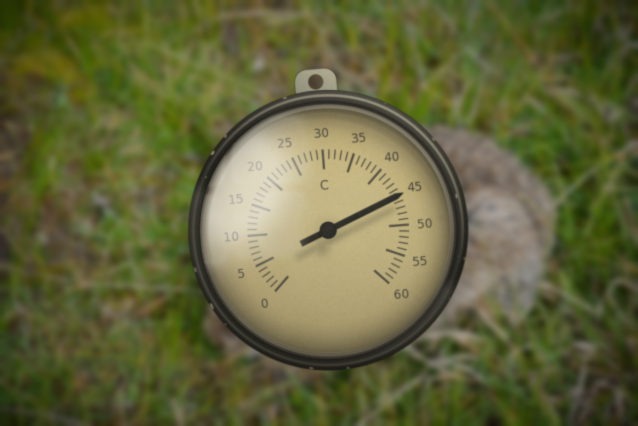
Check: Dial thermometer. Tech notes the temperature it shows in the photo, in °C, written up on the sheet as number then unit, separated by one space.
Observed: 45 °C
